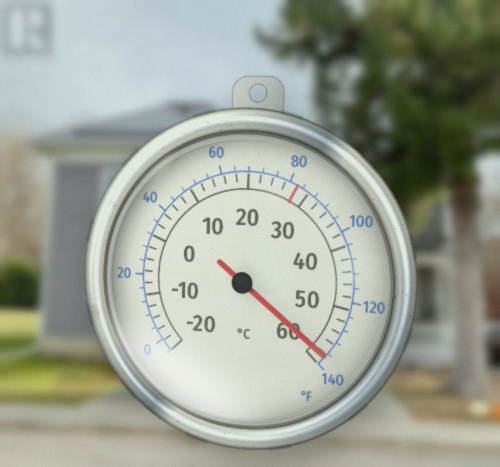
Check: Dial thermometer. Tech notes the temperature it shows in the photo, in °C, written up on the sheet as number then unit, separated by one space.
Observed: 58 °C
